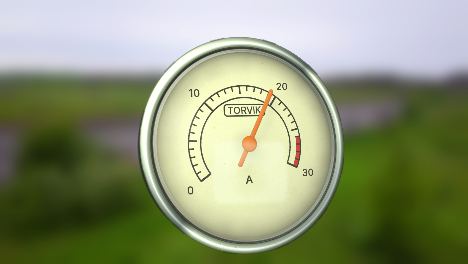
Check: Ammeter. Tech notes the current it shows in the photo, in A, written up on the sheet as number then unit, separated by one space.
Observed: 19 A
